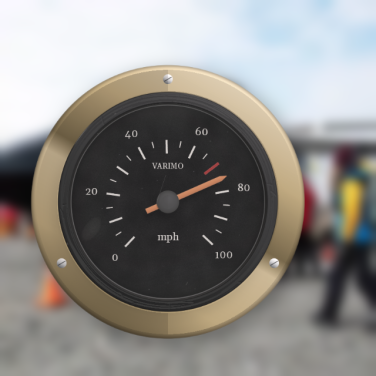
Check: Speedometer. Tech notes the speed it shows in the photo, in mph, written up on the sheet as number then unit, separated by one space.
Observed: 75 mph
